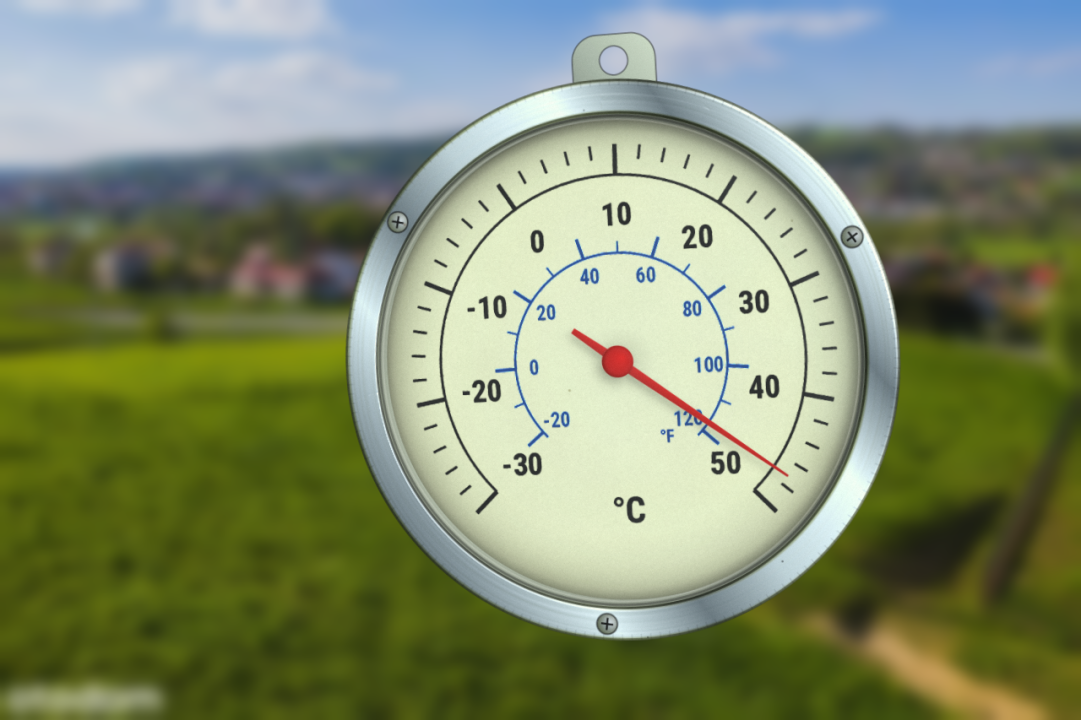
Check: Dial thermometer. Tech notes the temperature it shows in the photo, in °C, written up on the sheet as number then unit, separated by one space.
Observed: 47 °C
